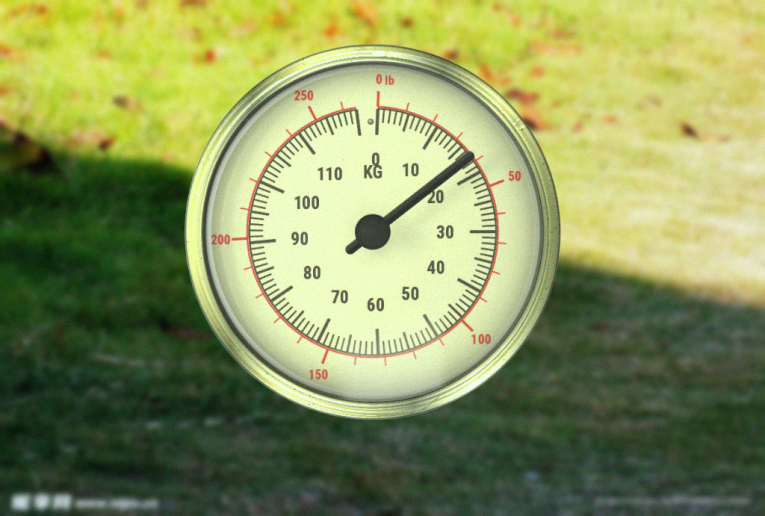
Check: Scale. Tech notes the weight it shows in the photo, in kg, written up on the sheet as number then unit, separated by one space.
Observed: 17 kg
